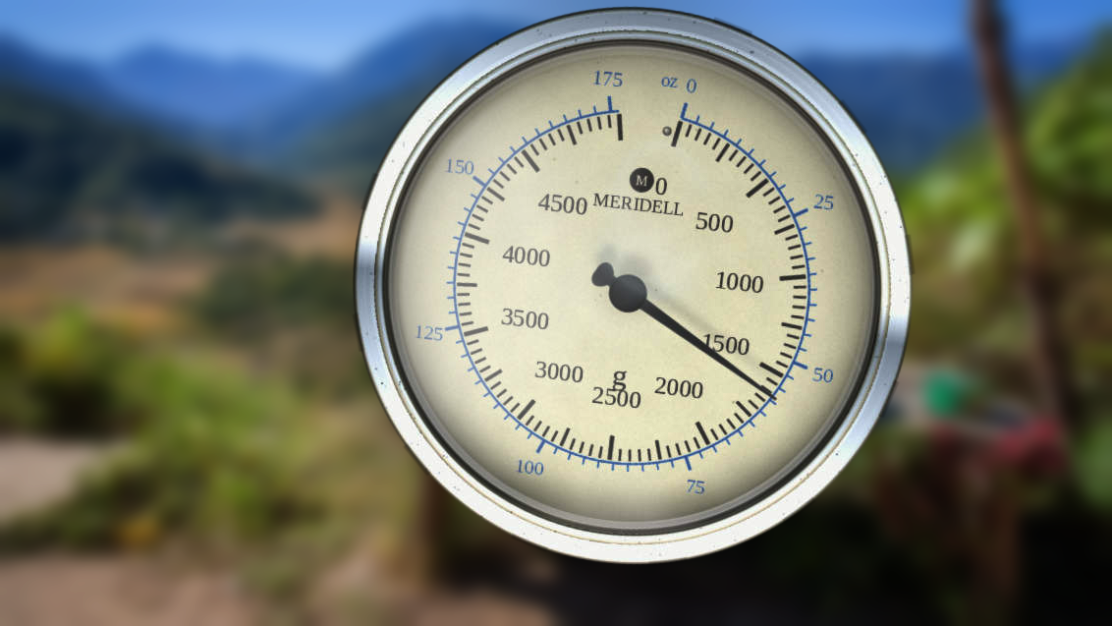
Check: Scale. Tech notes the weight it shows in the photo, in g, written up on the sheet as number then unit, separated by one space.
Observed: 1600 g
